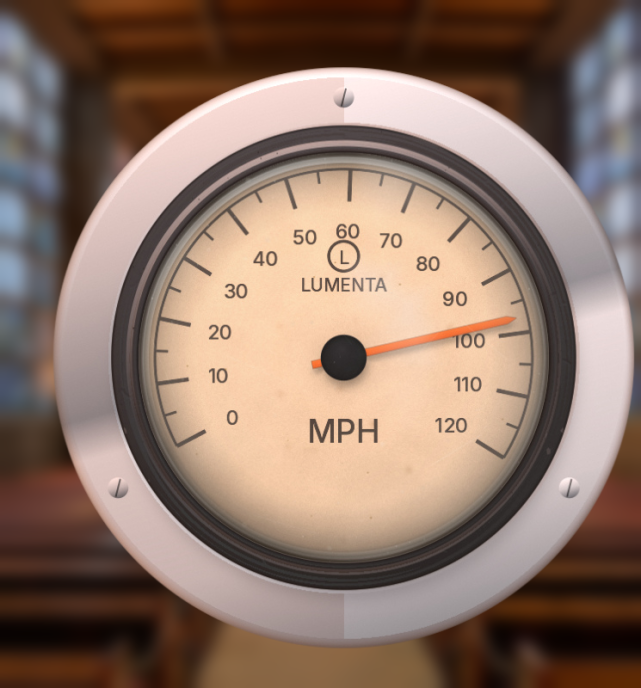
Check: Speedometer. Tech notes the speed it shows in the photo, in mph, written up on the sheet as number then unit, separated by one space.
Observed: 97.5 mph
